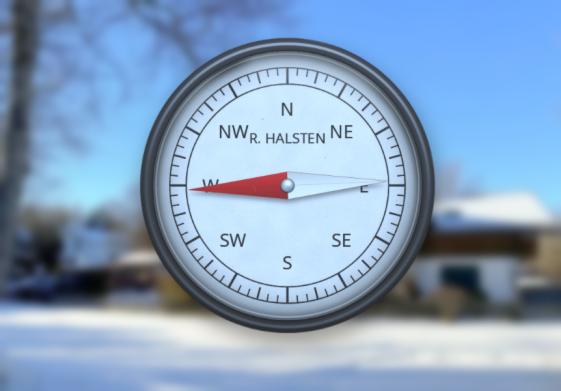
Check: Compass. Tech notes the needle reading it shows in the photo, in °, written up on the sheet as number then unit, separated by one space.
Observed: 267.5 °
